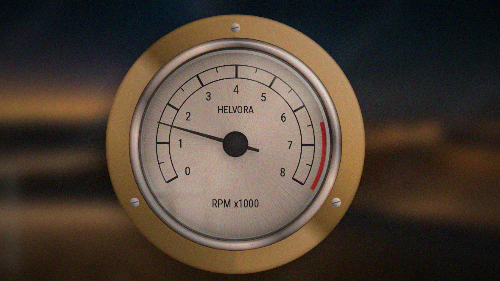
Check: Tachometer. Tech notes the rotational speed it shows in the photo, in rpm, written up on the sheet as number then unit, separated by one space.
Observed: 1500 rpm
